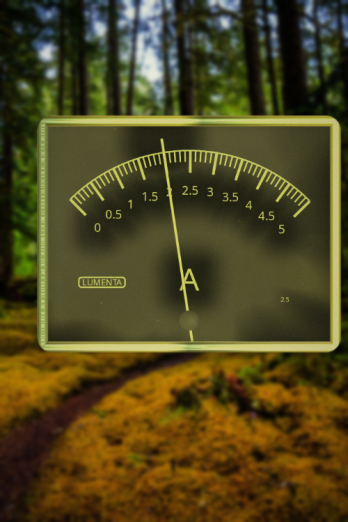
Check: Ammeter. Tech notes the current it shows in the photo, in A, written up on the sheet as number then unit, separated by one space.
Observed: 2 A
